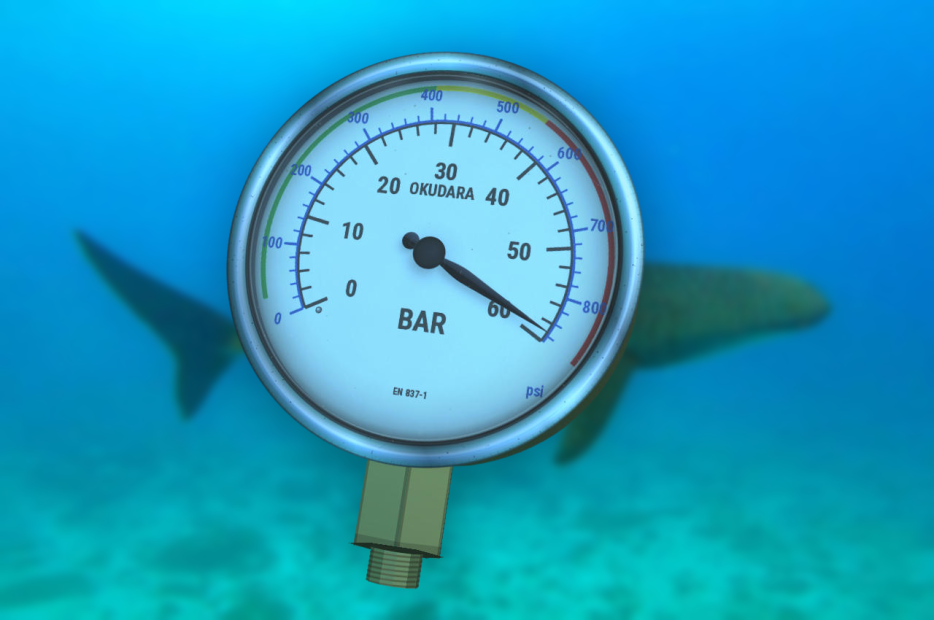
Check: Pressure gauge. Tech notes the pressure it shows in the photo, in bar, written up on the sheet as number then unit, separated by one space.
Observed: 59 bar
